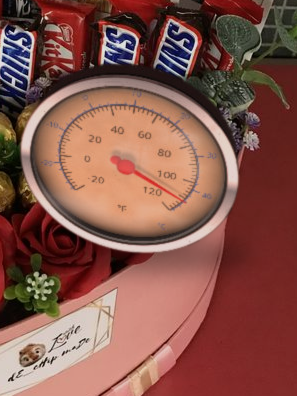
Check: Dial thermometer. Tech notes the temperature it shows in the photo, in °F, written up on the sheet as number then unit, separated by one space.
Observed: 110 °F
